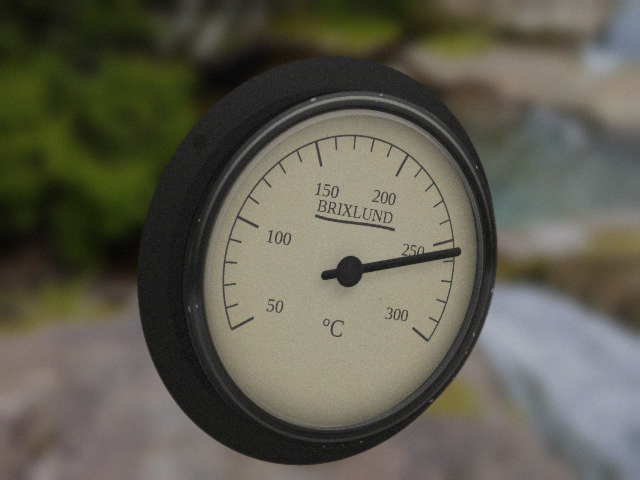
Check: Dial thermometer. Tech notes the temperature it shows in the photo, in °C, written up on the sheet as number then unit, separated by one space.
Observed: 255 °C
